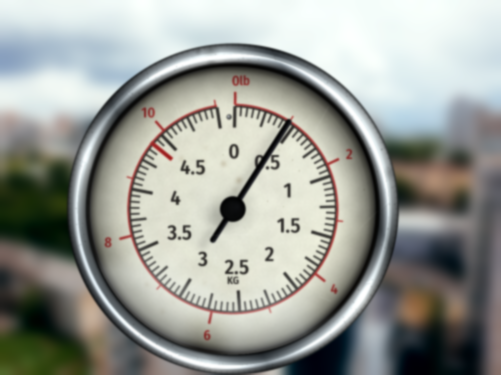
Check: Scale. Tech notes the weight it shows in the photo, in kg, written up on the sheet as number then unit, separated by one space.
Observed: 0.45 kg
